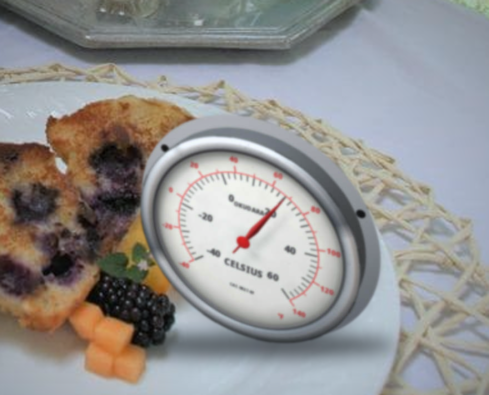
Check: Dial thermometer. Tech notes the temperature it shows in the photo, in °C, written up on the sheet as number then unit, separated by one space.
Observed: 20 °C
